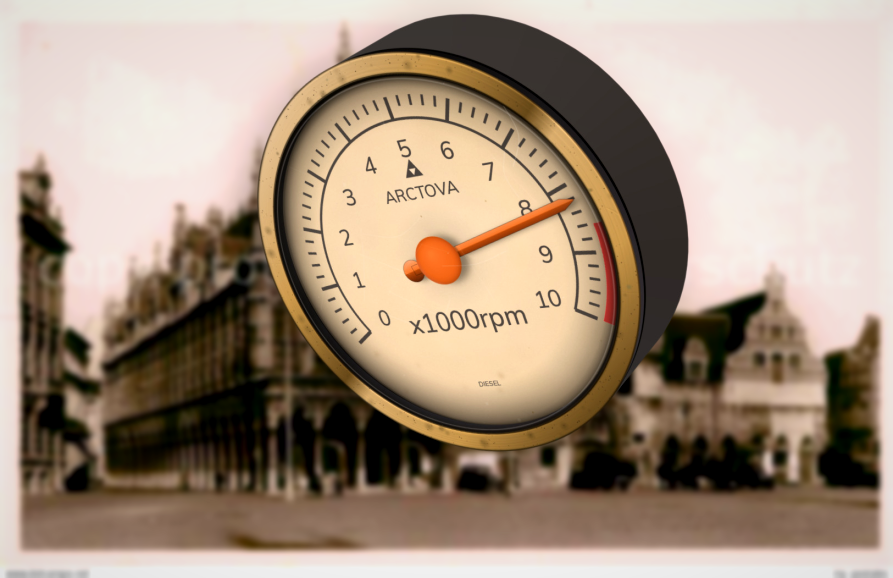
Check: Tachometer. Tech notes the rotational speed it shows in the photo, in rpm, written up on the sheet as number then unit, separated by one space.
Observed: 8200 rpm
